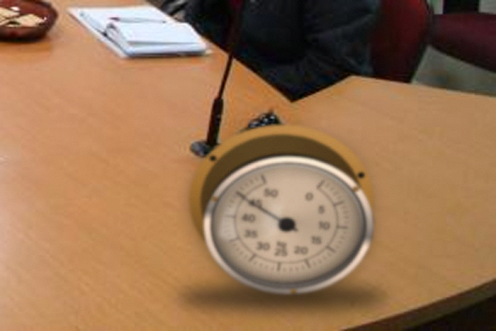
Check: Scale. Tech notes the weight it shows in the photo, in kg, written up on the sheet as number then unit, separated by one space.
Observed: 45 kg
